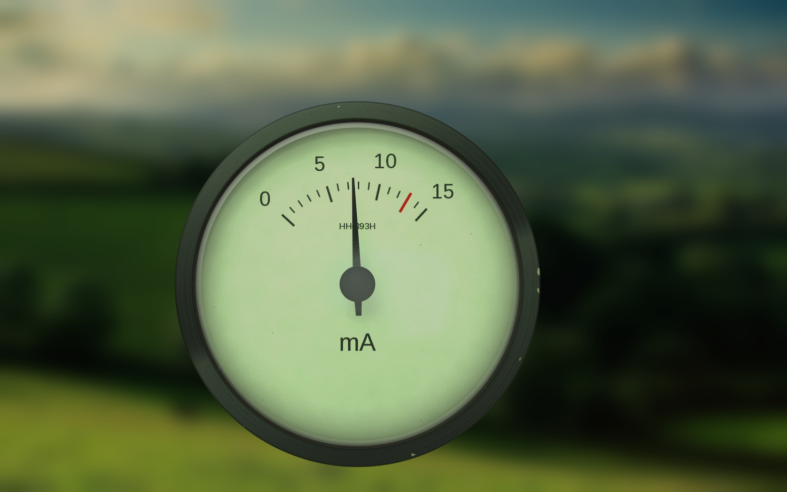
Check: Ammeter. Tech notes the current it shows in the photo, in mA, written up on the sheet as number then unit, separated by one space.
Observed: 7.5 mA
